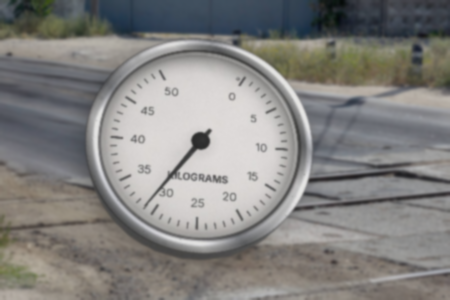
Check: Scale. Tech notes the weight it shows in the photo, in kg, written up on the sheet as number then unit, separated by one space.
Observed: 31 kg
